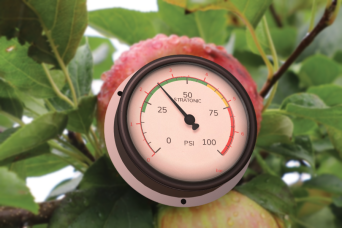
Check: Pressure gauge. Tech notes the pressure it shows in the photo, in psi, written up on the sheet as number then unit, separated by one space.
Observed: 35 psi
